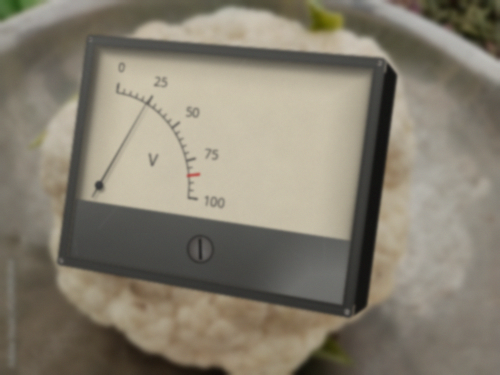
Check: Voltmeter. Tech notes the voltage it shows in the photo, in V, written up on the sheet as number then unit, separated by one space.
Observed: 25 V
